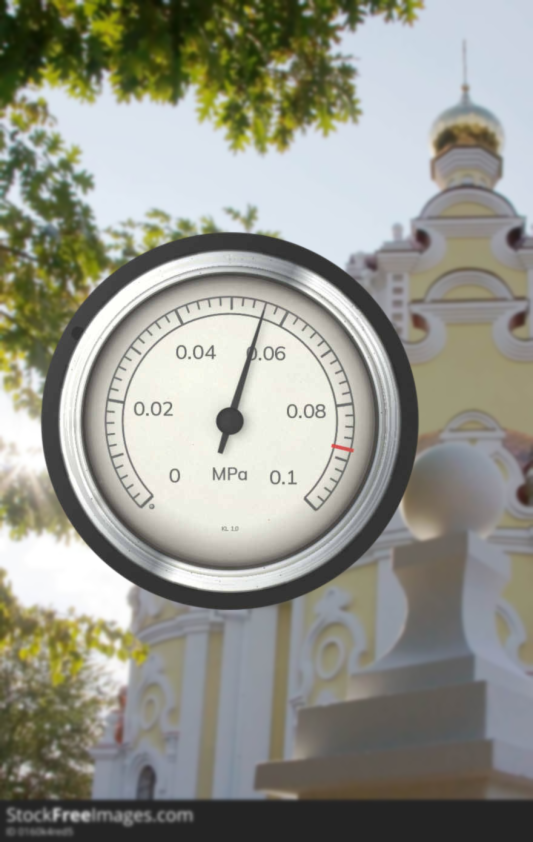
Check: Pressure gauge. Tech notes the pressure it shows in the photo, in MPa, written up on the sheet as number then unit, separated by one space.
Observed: 0.056 MPa
